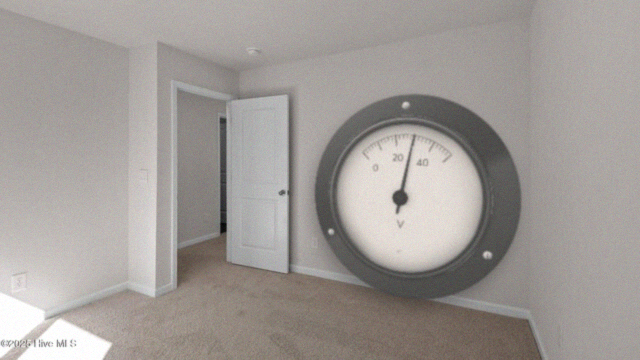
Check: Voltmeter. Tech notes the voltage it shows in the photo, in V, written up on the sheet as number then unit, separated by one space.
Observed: 30 V
